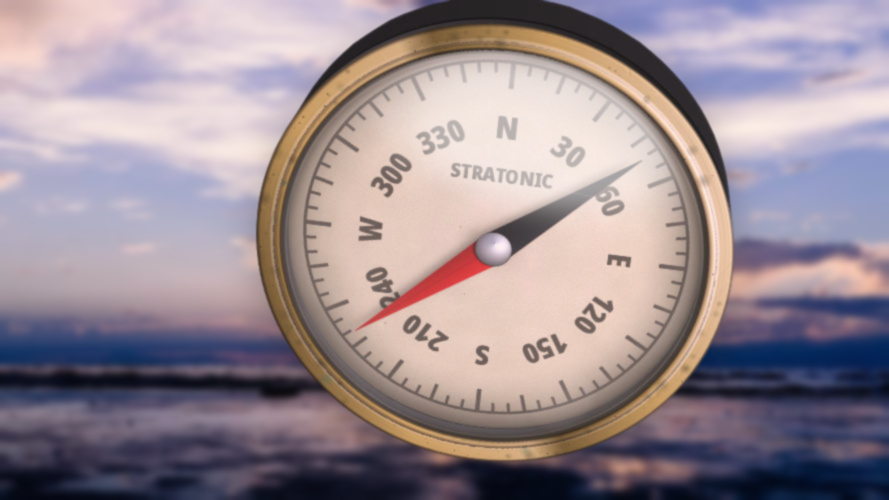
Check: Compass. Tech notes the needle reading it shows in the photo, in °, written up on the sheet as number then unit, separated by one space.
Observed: 230 °
